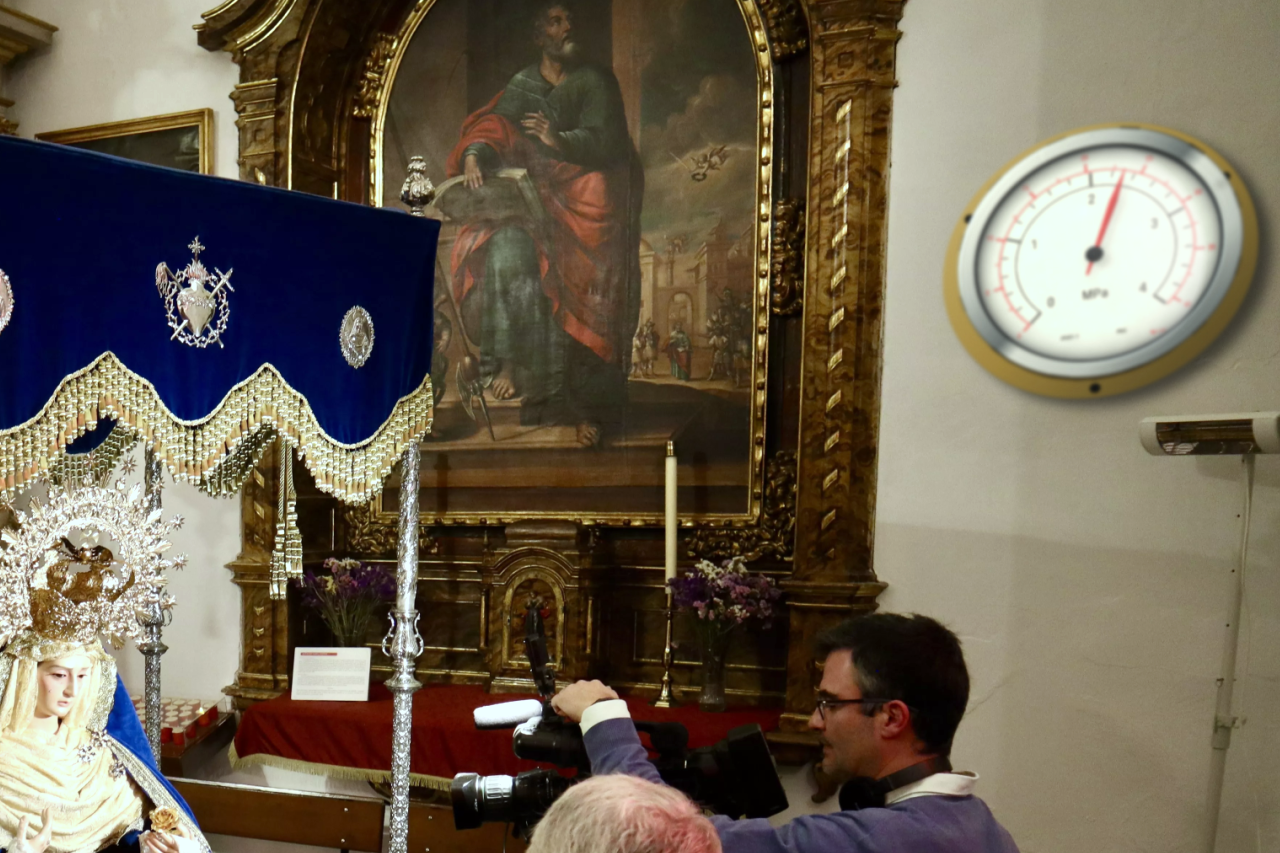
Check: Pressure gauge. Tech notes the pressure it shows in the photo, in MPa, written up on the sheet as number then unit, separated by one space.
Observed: 2.3 MPa
